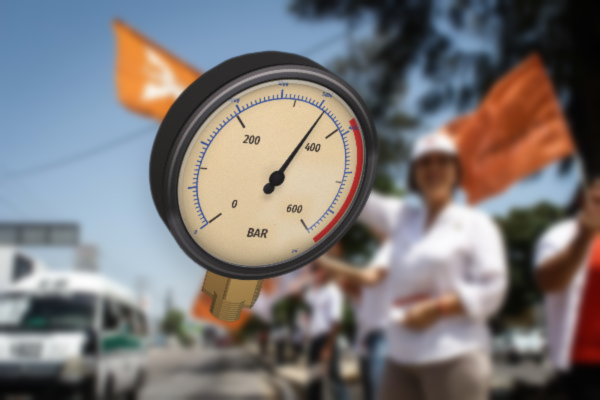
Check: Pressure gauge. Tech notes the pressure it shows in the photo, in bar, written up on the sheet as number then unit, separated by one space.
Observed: 350 bar
